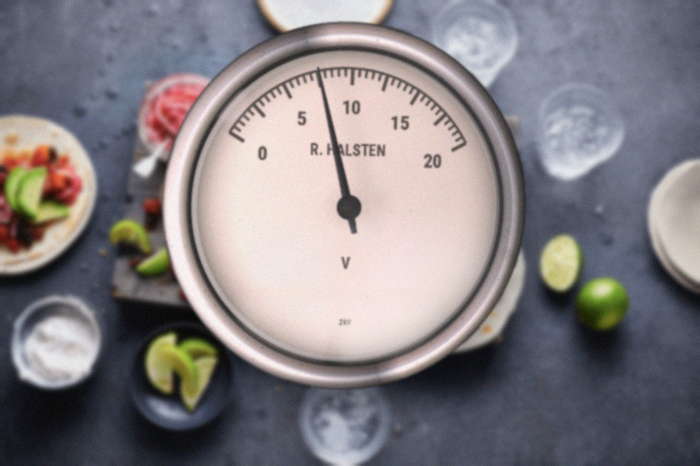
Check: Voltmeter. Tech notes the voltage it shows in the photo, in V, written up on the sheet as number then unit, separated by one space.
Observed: 7.5 V
